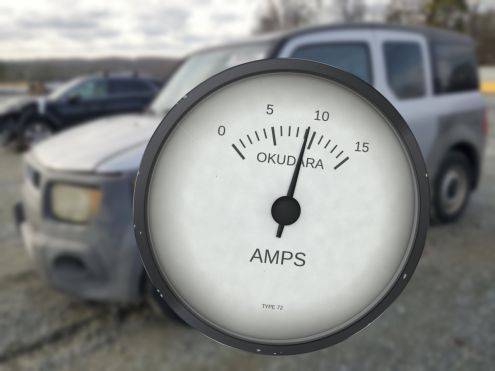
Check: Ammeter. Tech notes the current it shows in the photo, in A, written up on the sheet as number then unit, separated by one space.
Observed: 9 A
